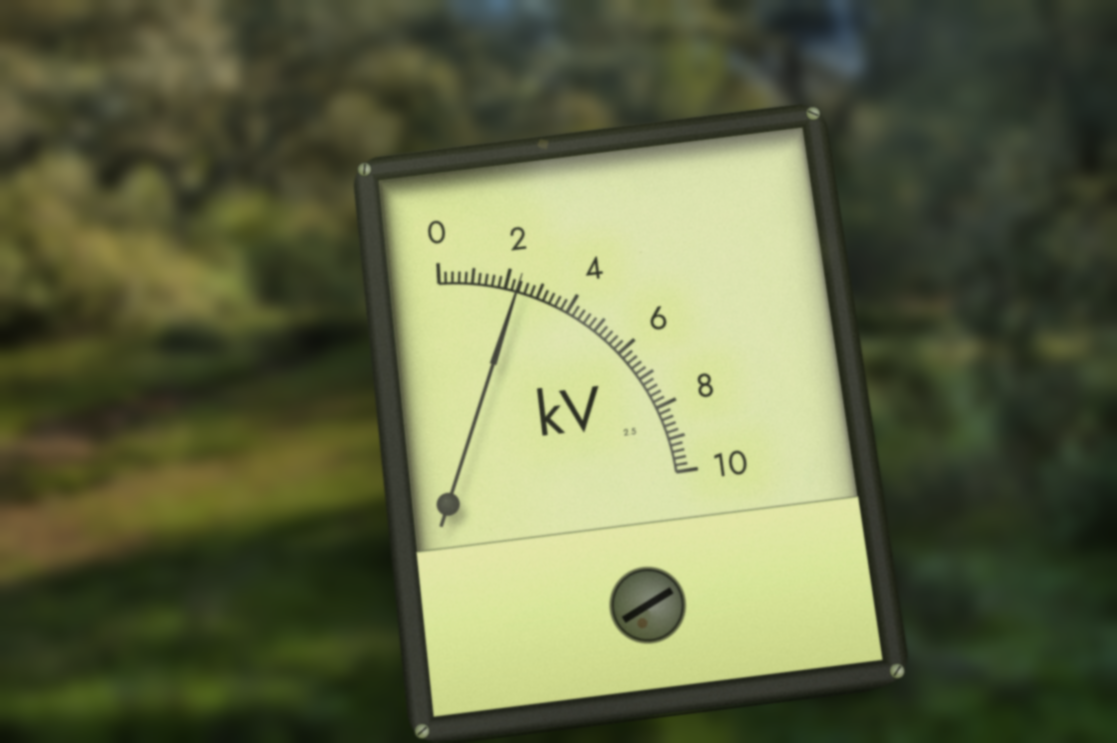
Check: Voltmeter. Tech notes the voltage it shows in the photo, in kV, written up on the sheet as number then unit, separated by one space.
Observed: 2.4 kV
